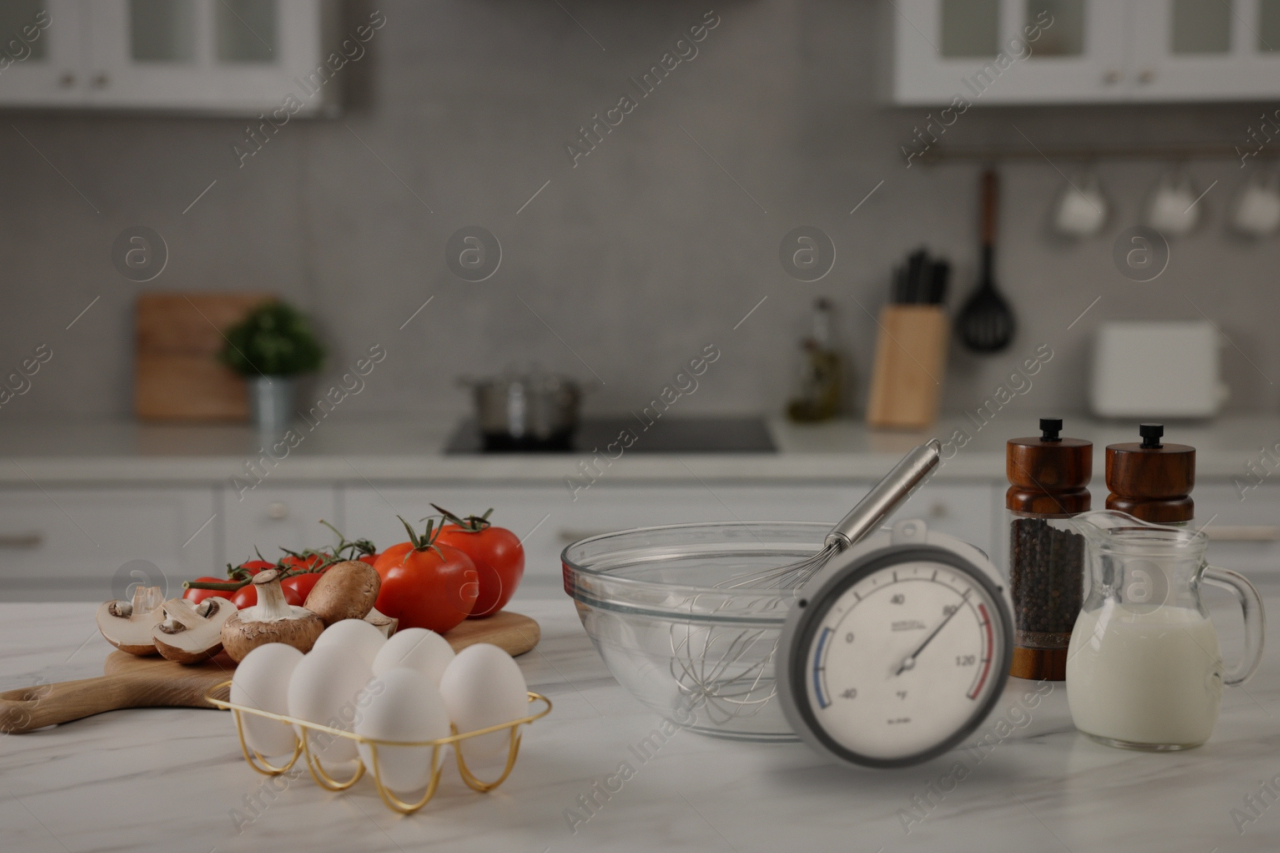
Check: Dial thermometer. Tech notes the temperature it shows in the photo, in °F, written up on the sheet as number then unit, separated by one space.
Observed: 80 °F
